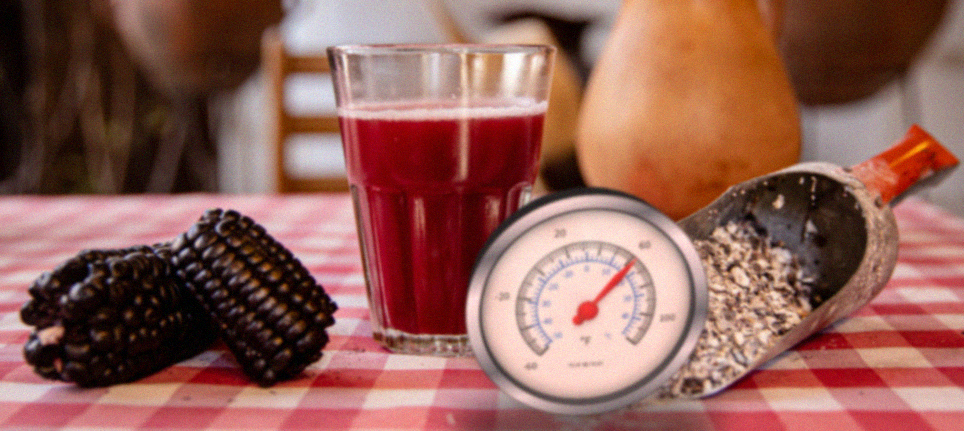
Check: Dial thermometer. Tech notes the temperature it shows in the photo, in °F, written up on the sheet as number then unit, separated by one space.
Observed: 60 °F
